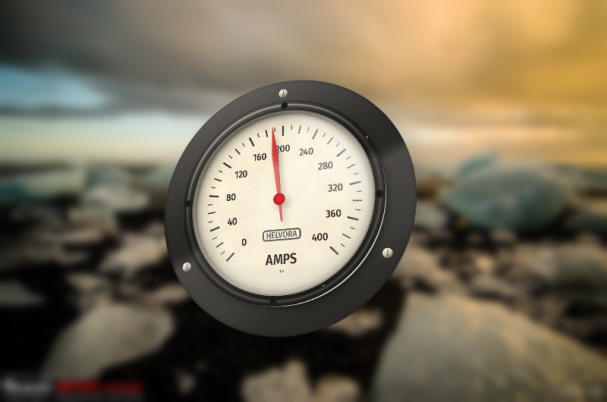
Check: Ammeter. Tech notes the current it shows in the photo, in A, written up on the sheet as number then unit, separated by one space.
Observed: 190 A
